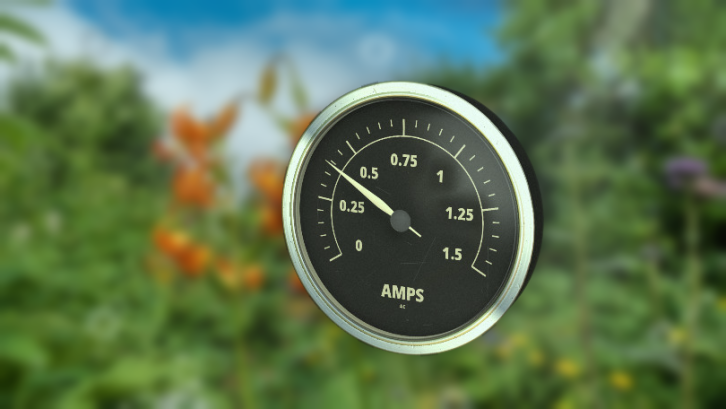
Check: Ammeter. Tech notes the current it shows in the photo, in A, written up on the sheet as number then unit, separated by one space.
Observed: 0.4 A
